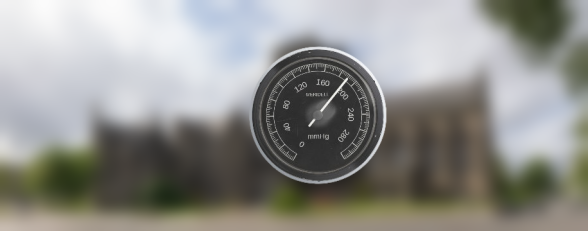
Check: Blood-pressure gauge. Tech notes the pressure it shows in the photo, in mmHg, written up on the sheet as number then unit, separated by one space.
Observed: 190 mmHg
